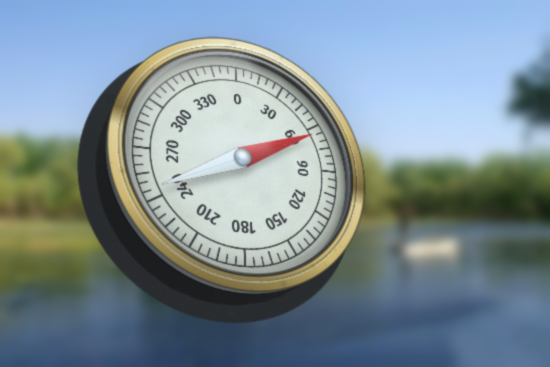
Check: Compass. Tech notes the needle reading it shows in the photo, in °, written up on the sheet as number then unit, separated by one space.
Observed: 65 °
